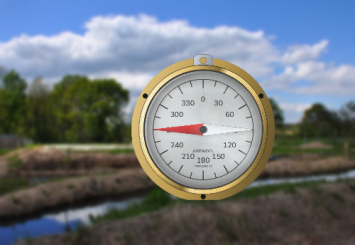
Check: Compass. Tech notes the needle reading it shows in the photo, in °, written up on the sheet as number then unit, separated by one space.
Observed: 270 °
